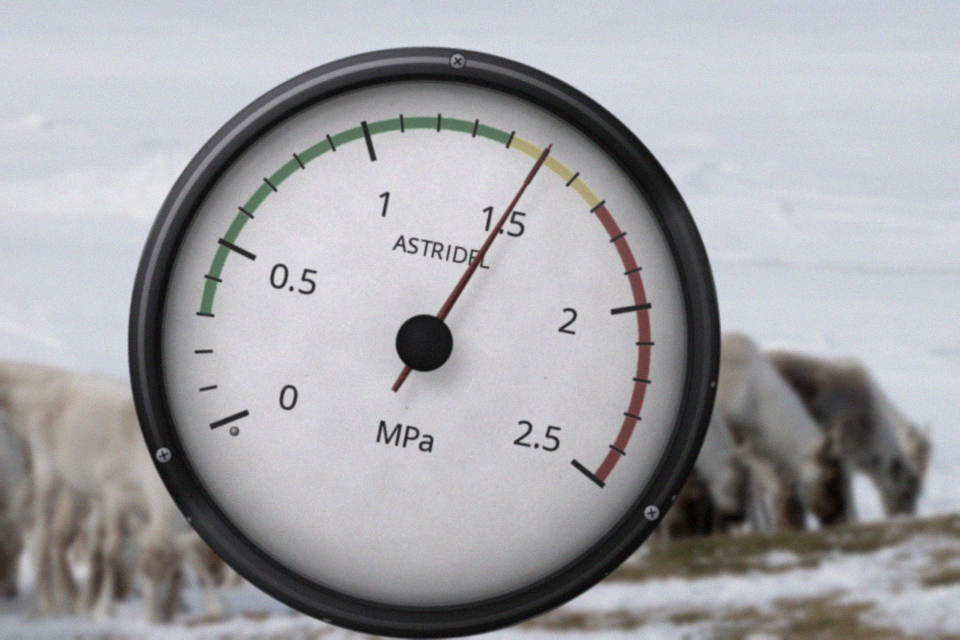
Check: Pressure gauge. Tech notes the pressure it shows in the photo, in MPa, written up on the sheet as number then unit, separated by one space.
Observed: 1.5 MPa
